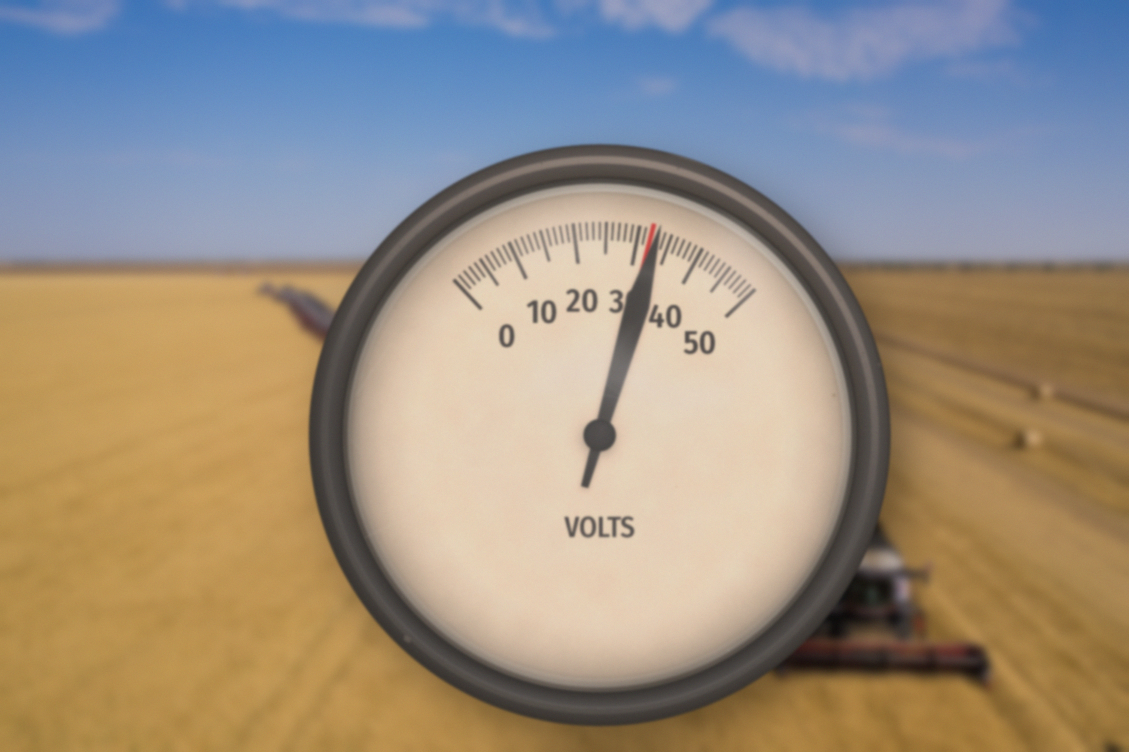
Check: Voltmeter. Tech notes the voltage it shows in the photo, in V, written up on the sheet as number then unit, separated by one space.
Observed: 33 V
